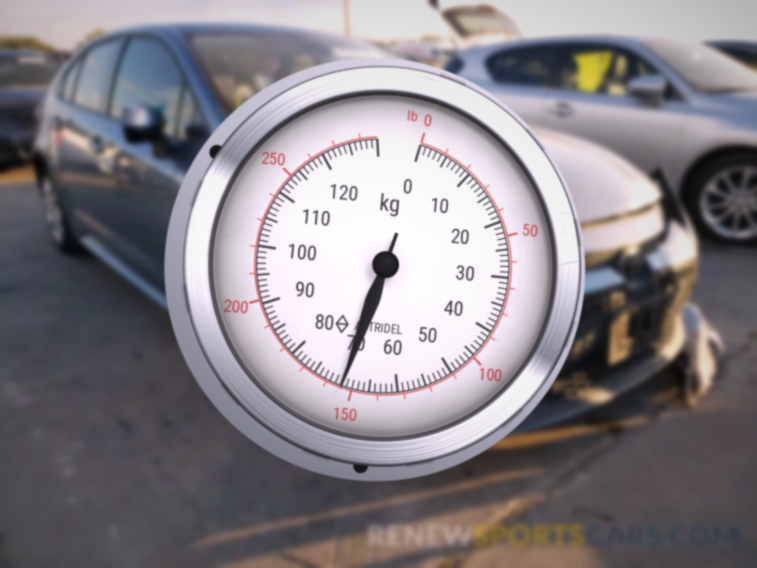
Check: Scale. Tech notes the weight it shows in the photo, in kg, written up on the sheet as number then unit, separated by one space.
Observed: 70 kg
